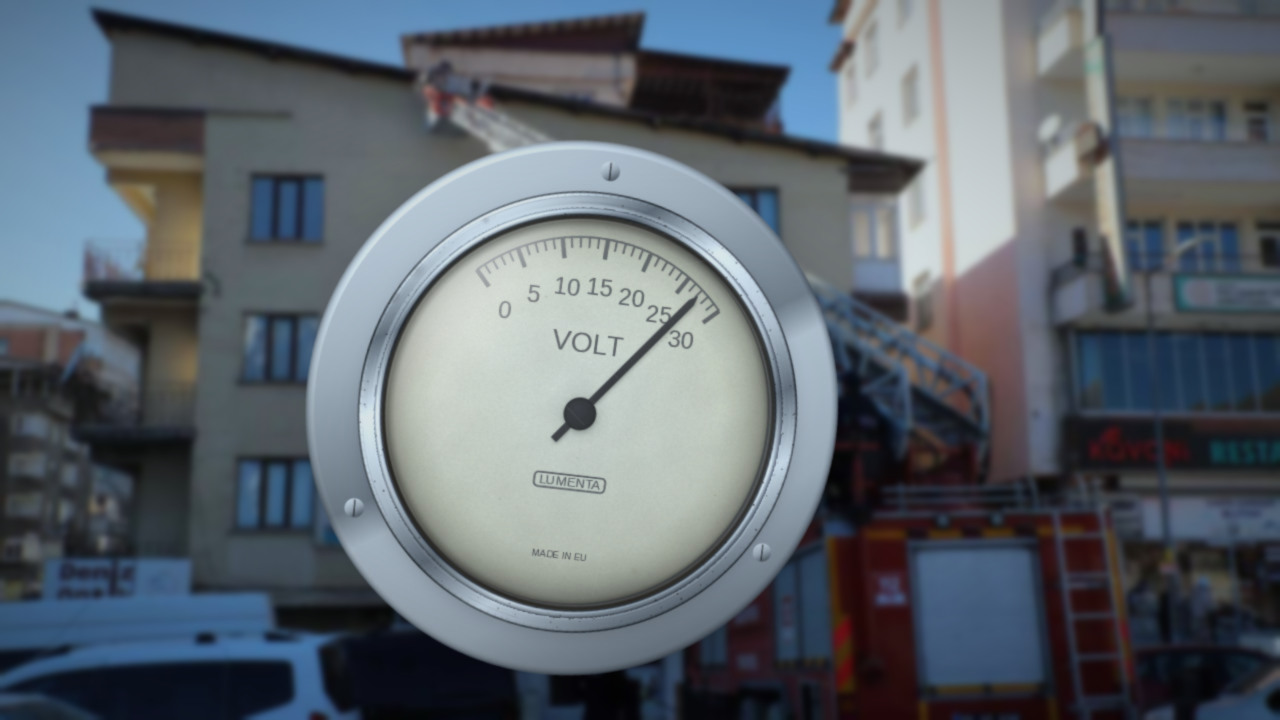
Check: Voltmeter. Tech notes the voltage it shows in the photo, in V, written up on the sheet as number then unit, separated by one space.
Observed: 27 V
